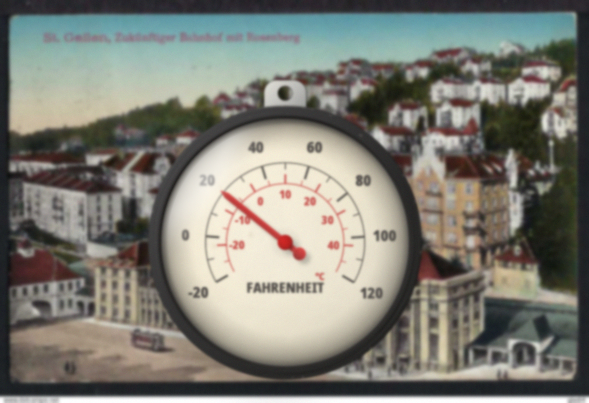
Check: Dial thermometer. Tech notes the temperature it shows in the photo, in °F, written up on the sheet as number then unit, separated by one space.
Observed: 20 °F
